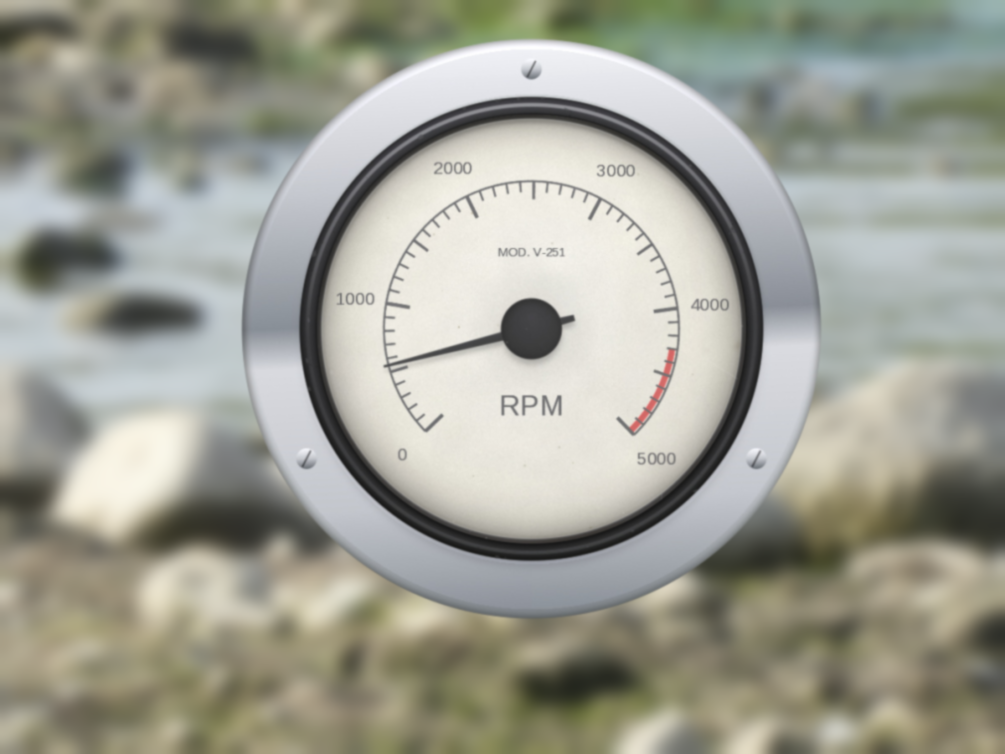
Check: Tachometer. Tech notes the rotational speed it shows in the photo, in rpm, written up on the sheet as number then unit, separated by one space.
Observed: 550 rpm
